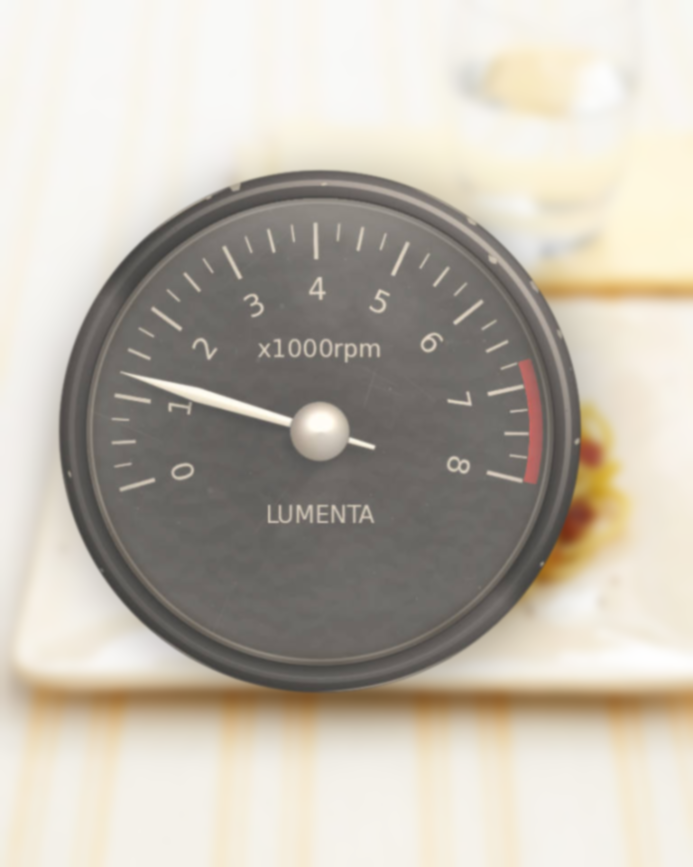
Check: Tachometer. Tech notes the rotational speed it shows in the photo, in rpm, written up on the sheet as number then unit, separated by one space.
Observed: 1250 rpm
